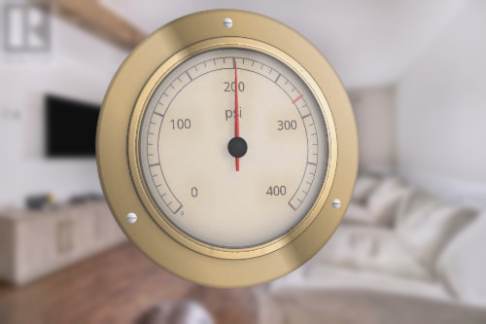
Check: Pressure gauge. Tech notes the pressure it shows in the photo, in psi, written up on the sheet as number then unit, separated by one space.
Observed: 200 psi
